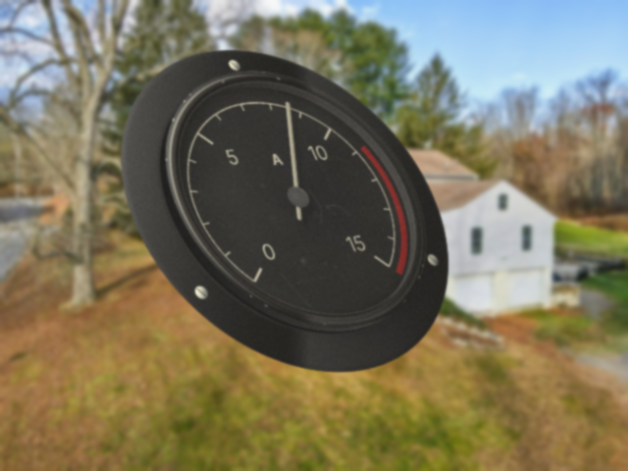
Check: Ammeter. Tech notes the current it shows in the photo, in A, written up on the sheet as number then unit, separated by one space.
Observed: 8.5 A
